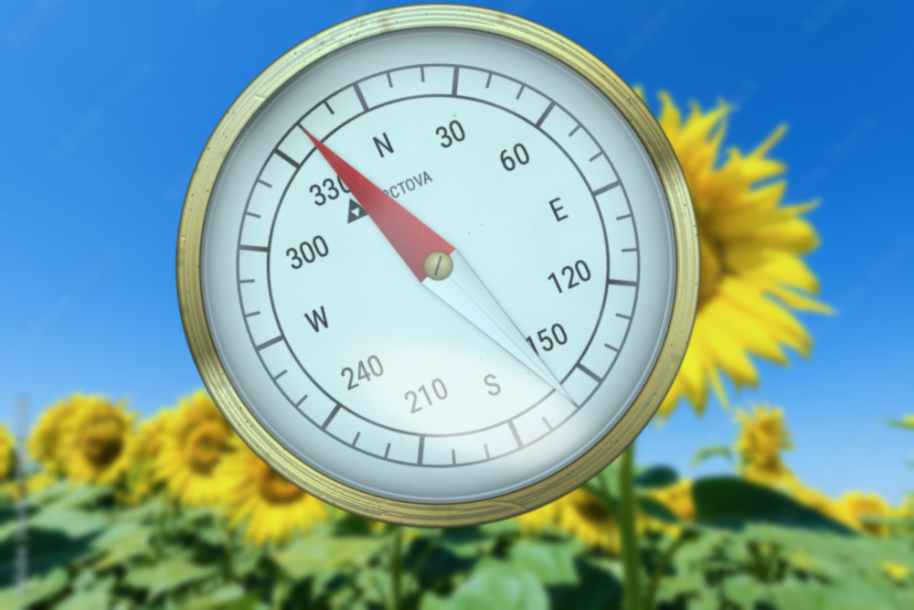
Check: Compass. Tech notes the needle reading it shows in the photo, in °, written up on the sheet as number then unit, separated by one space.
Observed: 340 °
